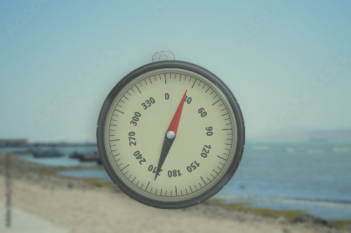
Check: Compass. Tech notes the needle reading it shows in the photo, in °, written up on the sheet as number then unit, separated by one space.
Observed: 25 °
